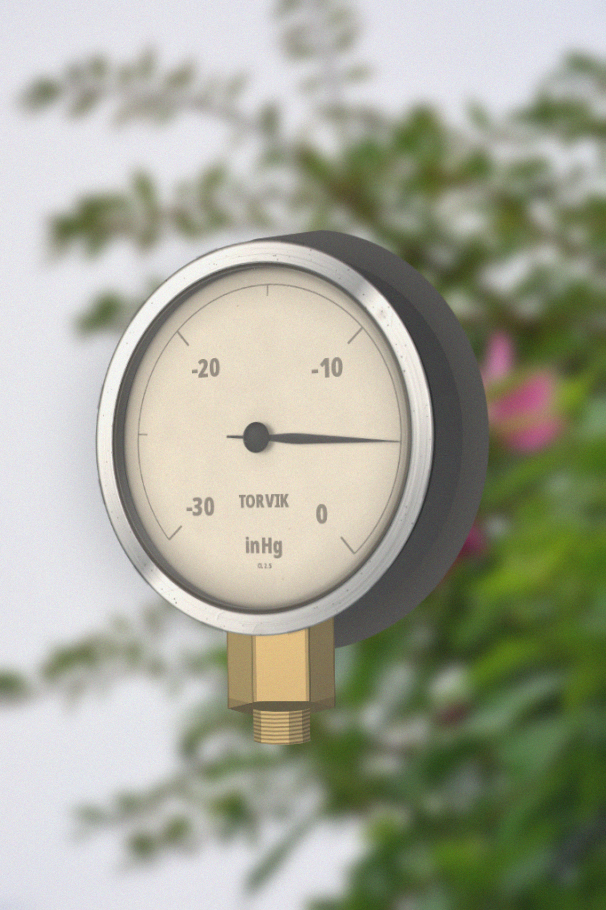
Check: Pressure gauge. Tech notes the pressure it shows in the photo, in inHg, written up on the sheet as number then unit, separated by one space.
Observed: -5 inHg
